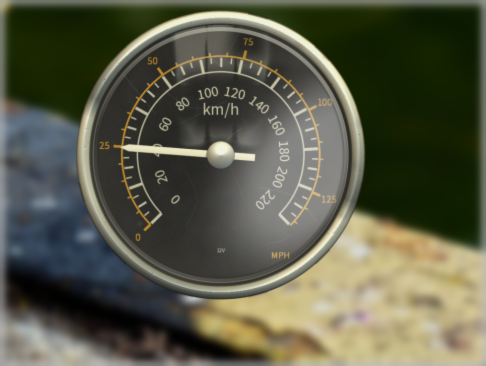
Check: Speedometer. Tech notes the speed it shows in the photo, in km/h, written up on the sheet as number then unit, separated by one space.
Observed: 40 km/h
